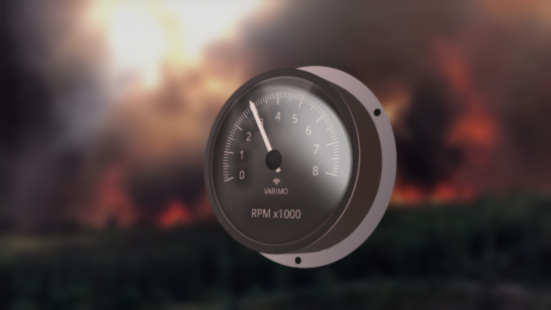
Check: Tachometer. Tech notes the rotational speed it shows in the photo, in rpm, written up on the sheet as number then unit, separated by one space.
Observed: 3000 rpm
